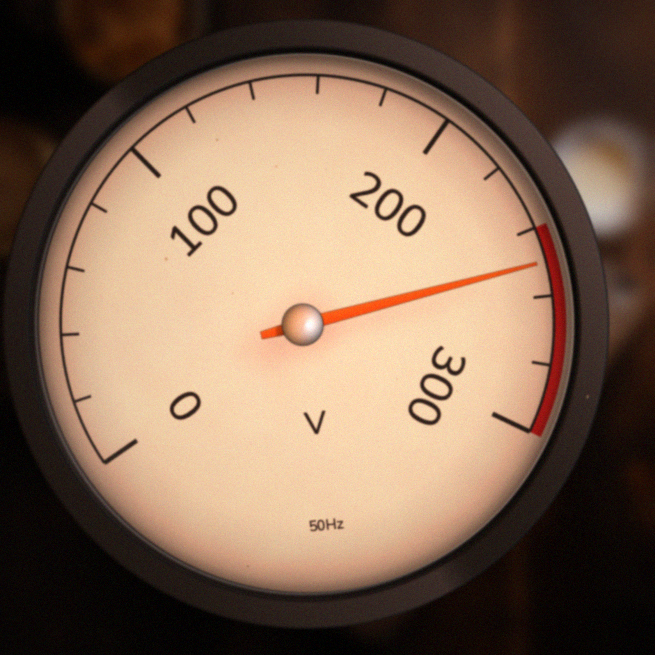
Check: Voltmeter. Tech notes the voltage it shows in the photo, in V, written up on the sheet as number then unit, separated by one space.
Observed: 250 V
